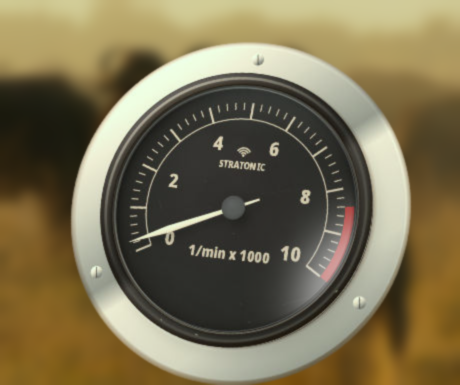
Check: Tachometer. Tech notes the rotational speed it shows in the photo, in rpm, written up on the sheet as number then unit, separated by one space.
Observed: 200 rpm
